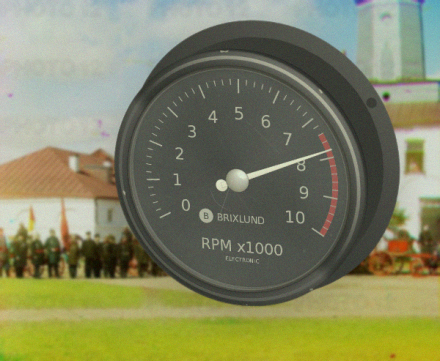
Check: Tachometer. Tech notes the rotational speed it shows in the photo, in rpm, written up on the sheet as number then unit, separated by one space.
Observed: 7800 rpm
